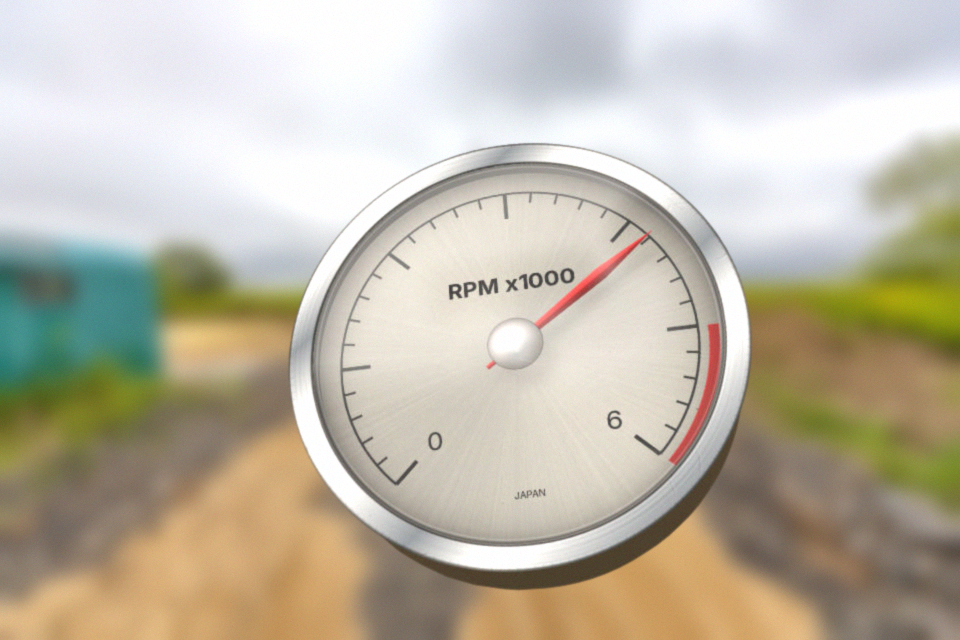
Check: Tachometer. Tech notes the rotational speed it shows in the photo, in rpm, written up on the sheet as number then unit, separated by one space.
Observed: 4200 rpm
